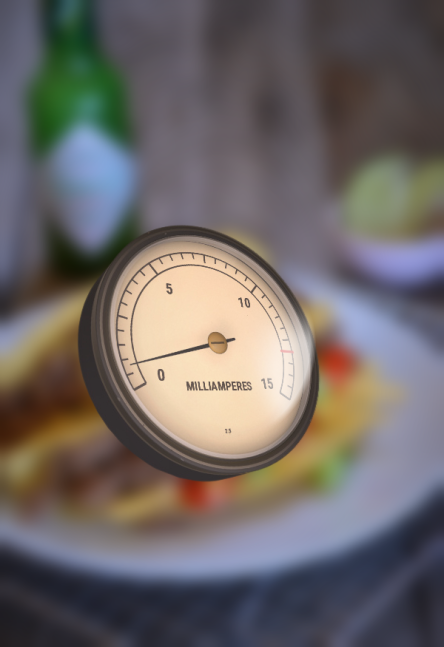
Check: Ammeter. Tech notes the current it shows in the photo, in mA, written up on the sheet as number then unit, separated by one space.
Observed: 0.75 mA
